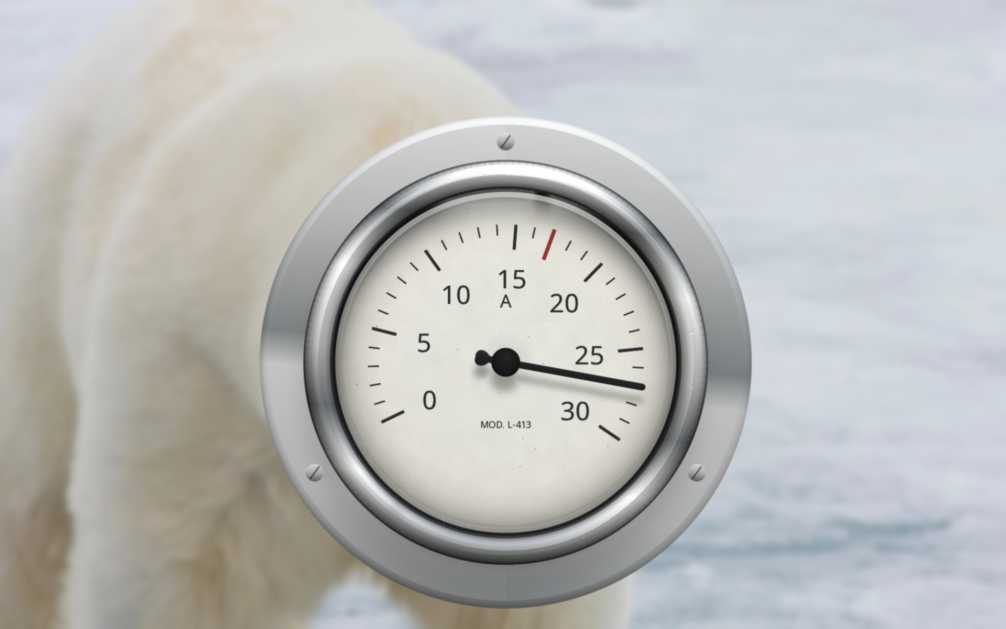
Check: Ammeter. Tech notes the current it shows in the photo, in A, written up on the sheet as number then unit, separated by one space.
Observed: 27 A
